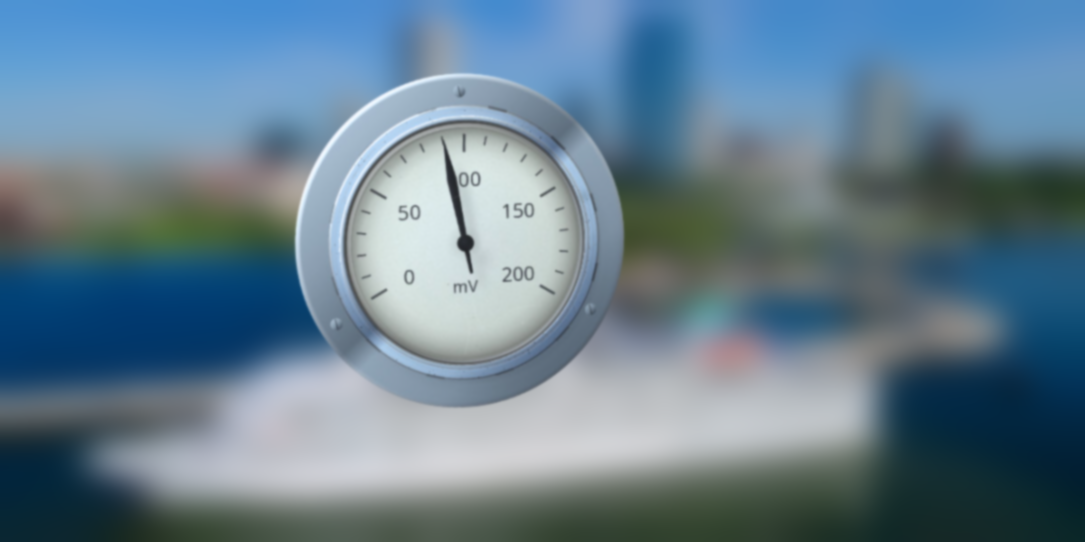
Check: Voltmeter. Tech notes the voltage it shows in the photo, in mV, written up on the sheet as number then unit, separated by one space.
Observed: 90 mV
